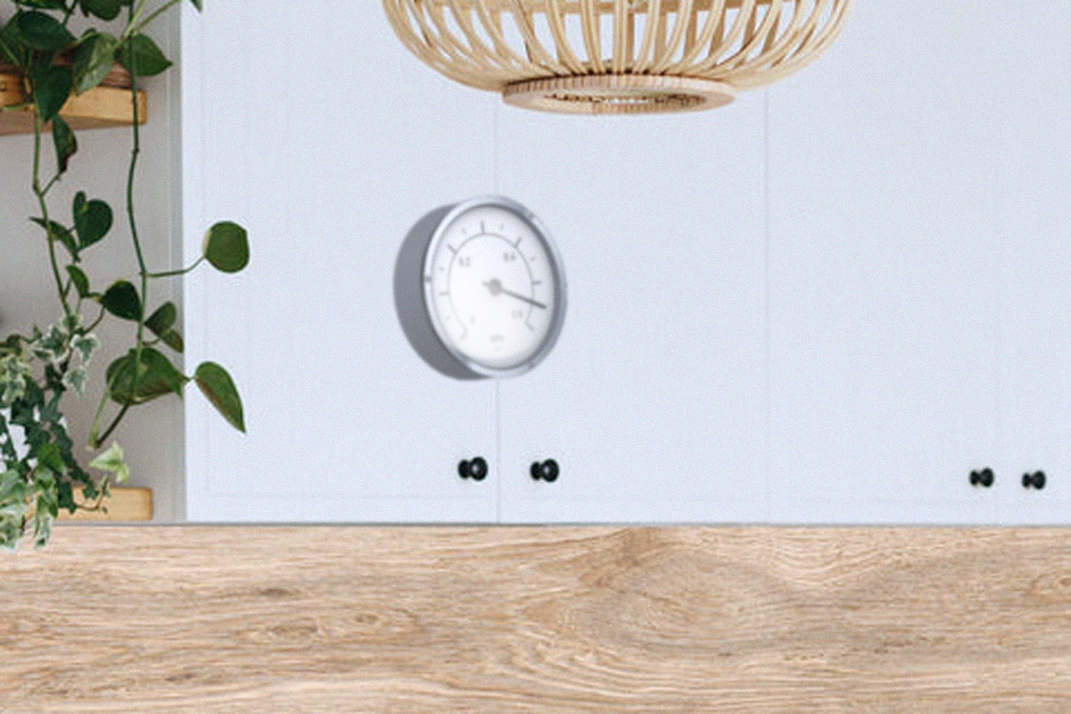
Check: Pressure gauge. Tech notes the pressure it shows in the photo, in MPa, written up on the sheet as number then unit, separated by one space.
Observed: 0.55 MPa
